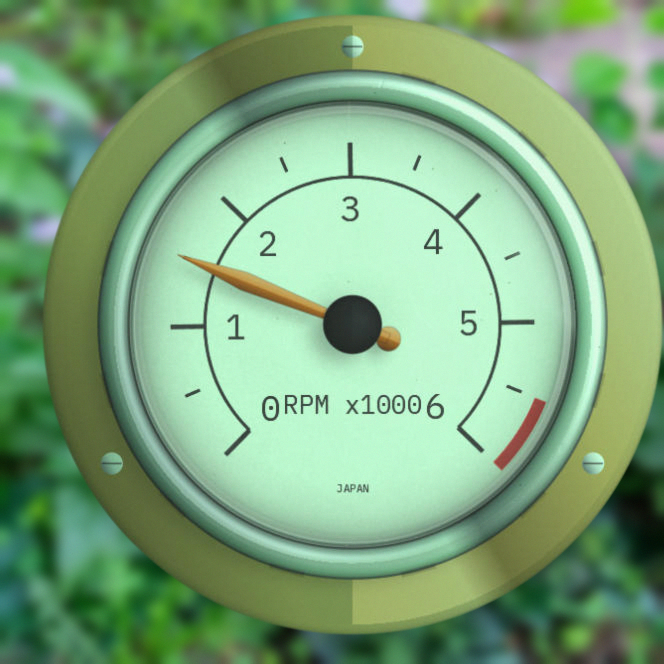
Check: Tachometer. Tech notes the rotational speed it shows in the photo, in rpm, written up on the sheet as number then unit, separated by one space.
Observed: 1500 rpm
